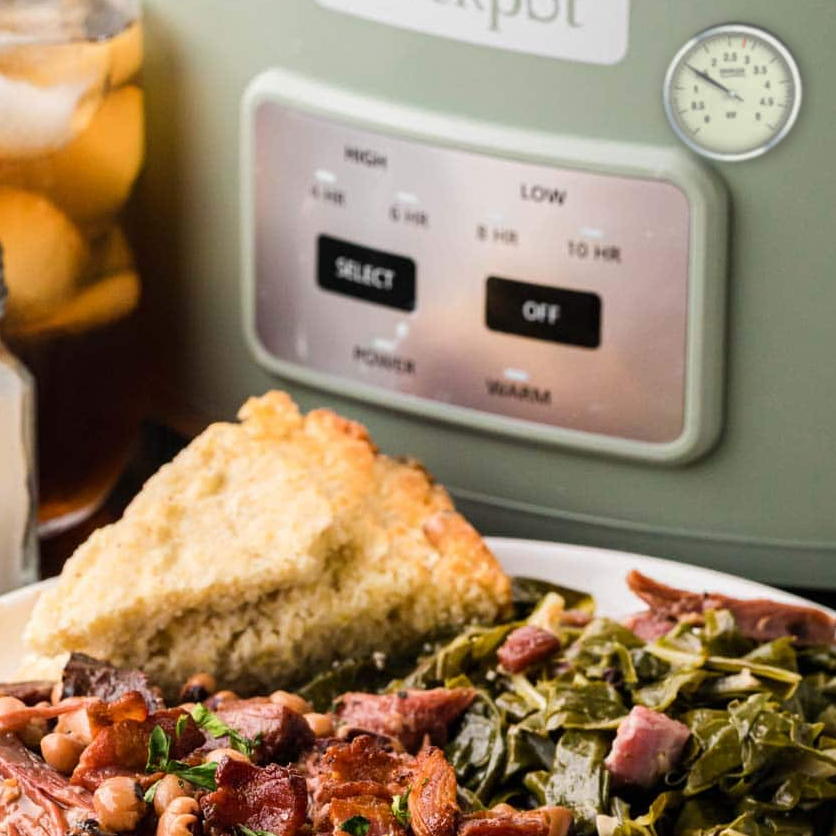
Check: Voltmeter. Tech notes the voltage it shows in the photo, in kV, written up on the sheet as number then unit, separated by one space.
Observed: 1.5 kV
